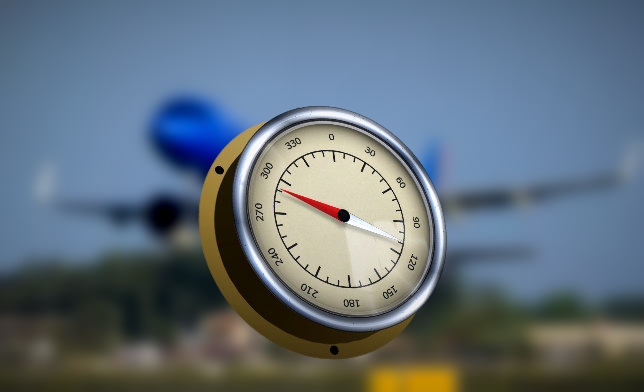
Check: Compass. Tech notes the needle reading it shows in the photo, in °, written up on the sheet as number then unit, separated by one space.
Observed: 290 °
